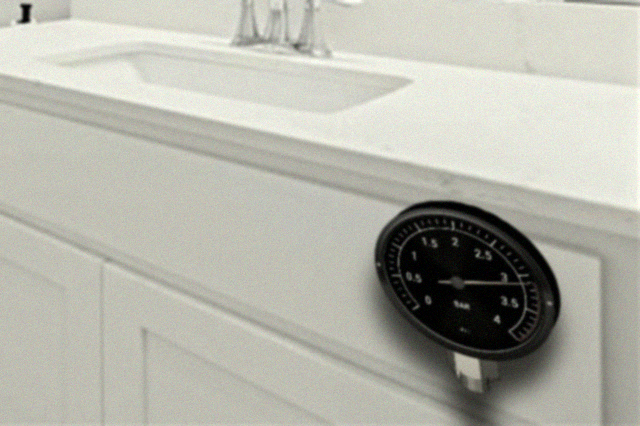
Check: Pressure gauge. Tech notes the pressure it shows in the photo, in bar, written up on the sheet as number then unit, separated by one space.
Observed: 3.1 bar
